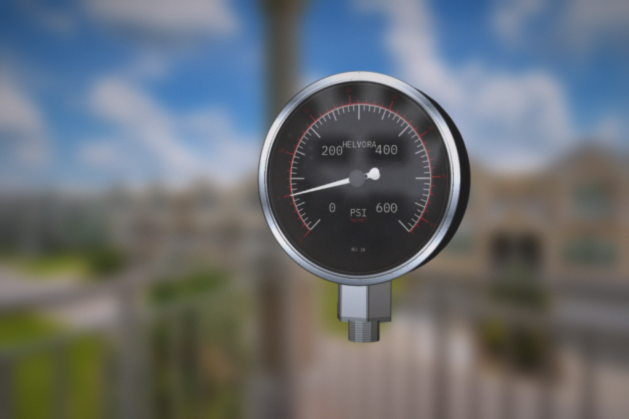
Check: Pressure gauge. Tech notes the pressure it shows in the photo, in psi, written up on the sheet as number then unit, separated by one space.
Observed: 70 psi
